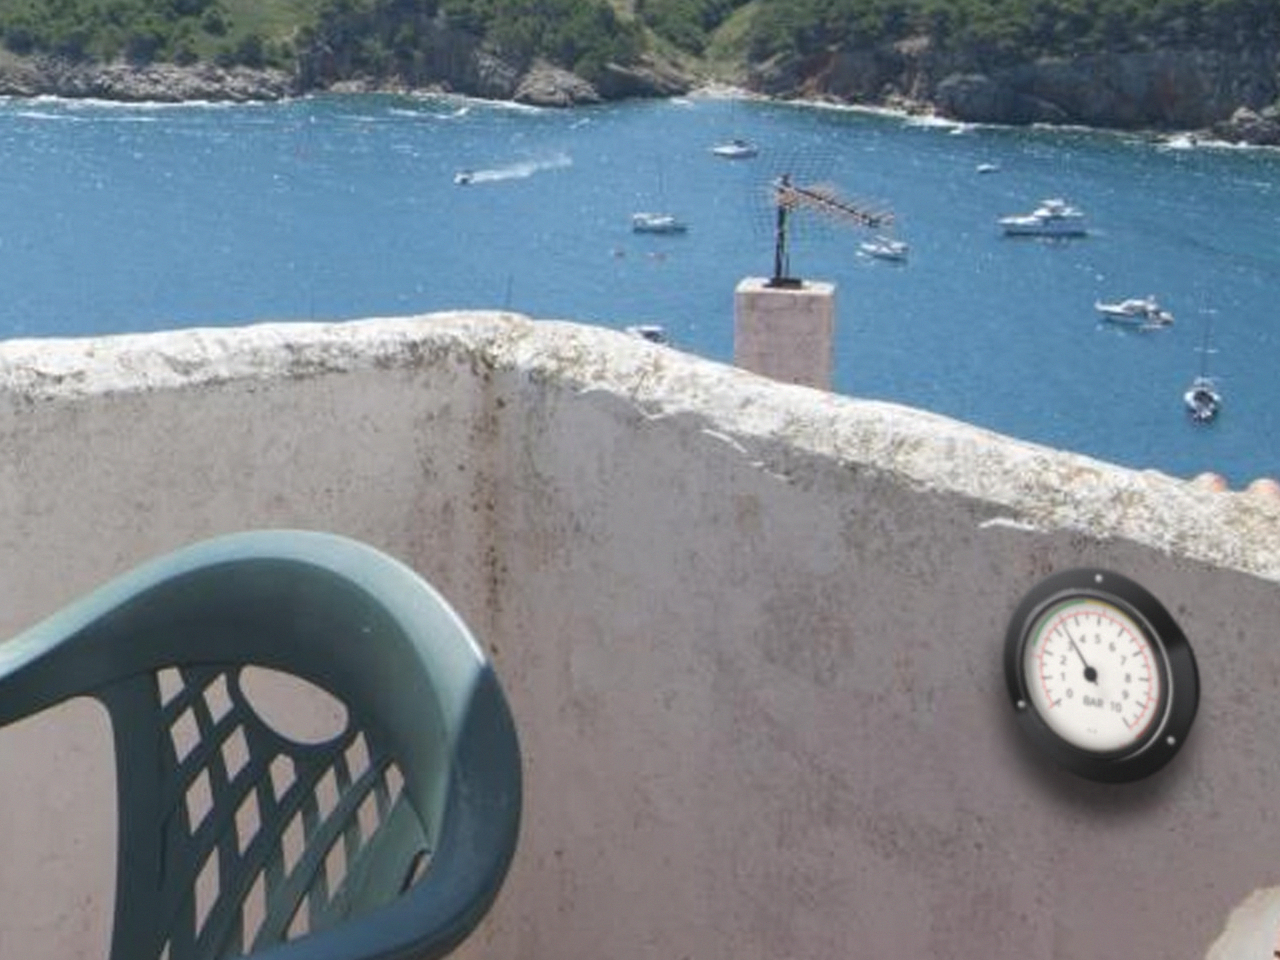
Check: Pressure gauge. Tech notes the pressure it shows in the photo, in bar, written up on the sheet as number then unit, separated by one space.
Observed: 3.5 bar
